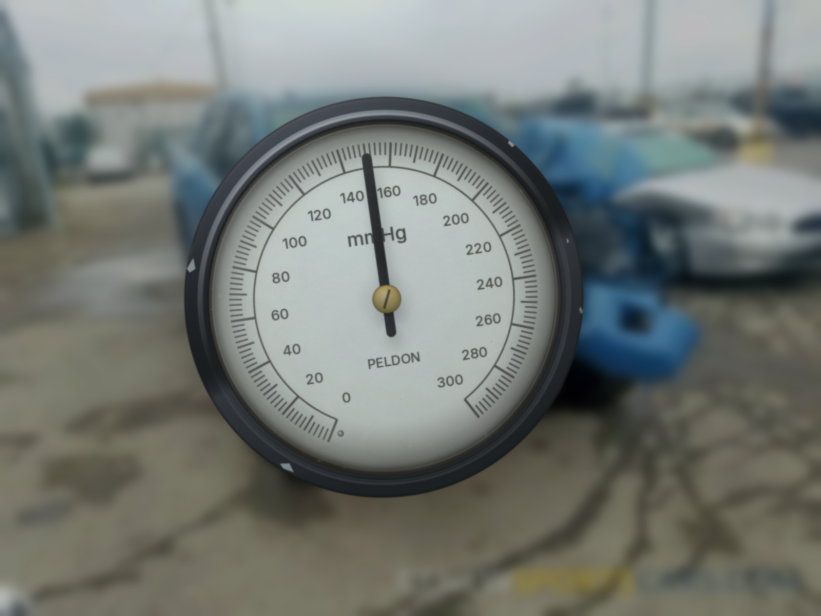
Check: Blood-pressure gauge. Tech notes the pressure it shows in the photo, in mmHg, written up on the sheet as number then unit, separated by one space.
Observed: 150 mmHg
